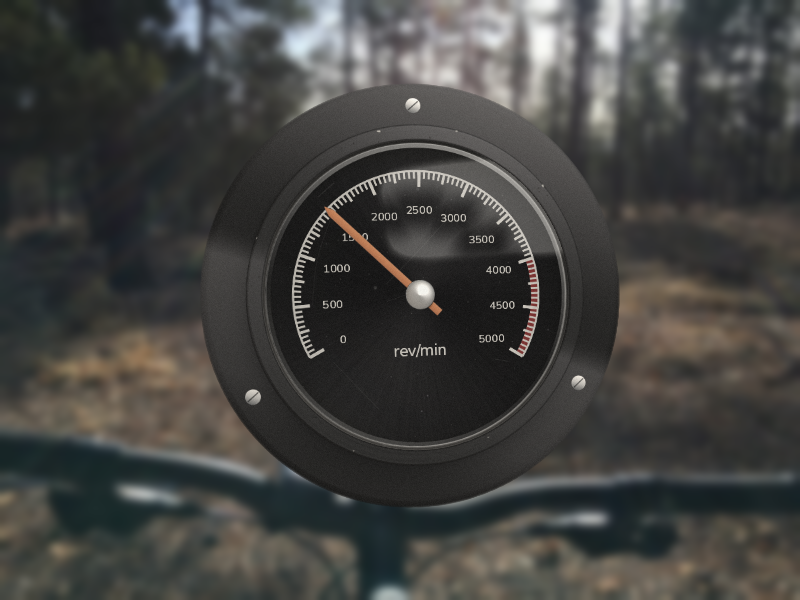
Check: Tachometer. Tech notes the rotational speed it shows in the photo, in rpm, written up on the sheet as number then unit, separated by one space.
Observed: 1500 rpm
